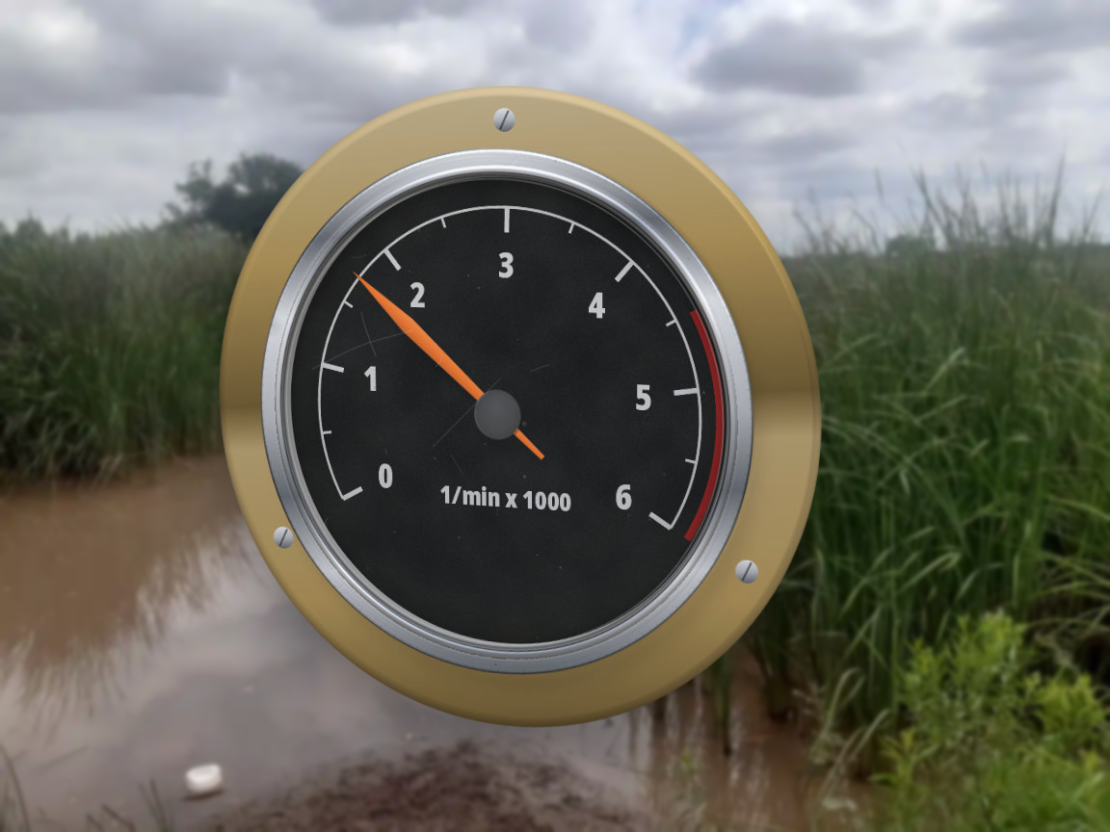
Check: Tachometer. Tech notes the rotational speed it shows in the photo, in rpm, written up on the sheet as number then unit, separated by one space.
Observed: 1750 rpm
